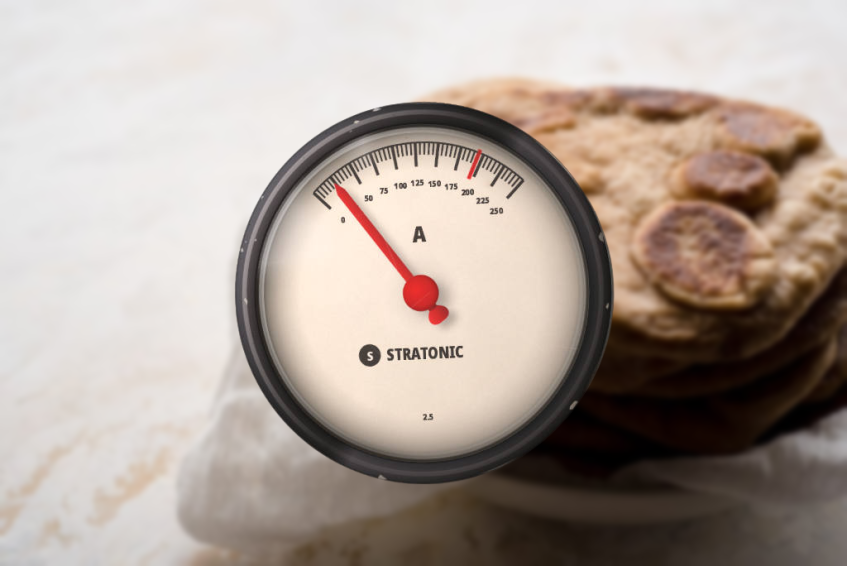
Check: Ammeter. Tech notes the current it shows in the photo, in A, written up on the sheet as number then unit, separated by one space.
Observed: 25 A
